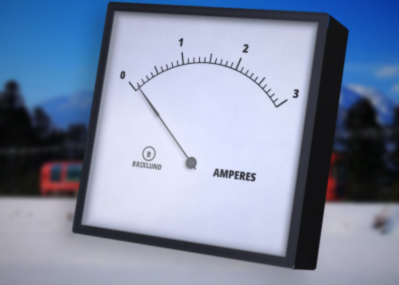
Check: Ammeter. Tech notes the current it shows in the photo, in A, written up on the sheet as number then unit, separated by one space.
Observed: 0.1 A
